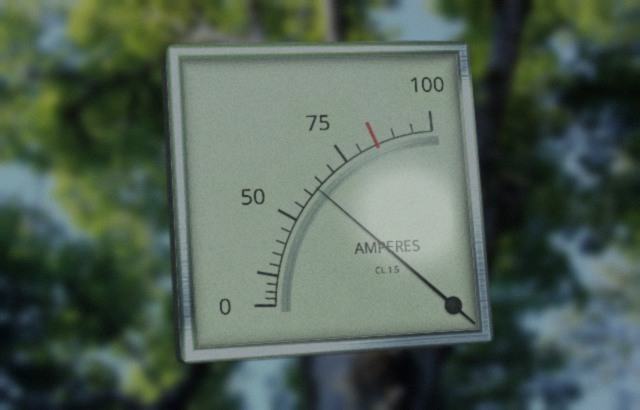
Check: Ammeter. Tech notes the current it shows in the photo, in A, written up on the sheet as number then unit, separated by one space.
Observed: 62.5 A
